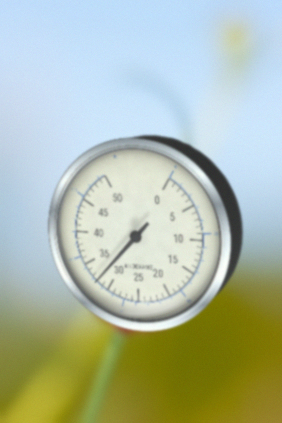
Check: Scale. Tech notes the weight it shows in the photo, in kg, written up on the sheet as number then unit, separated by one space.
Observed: 32 kg
